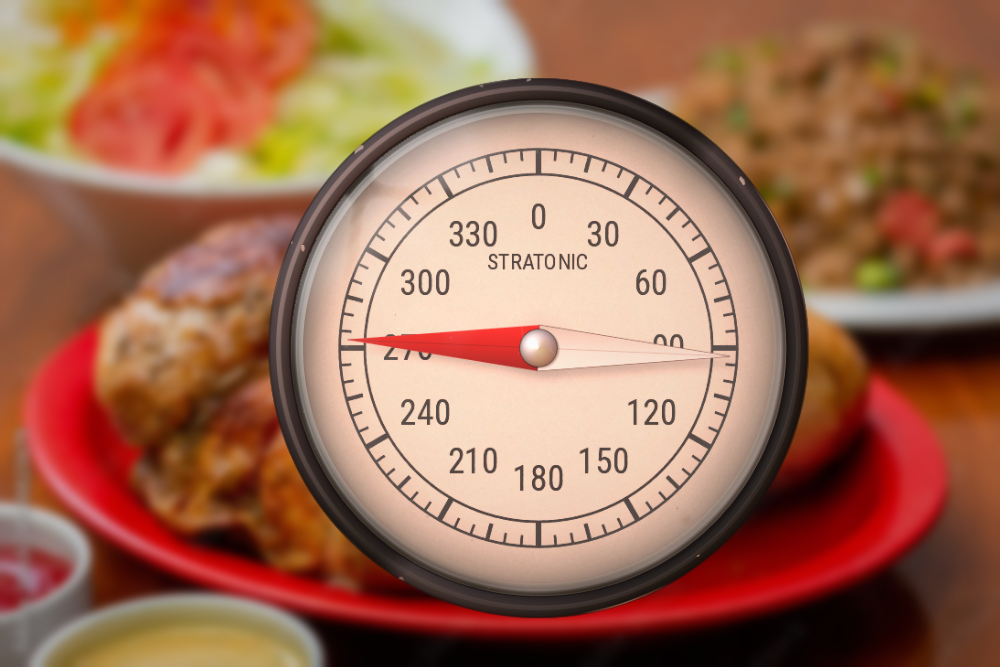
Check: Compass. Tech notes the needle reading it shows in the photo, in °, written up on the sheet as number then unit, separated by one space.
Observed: 272.5 °
